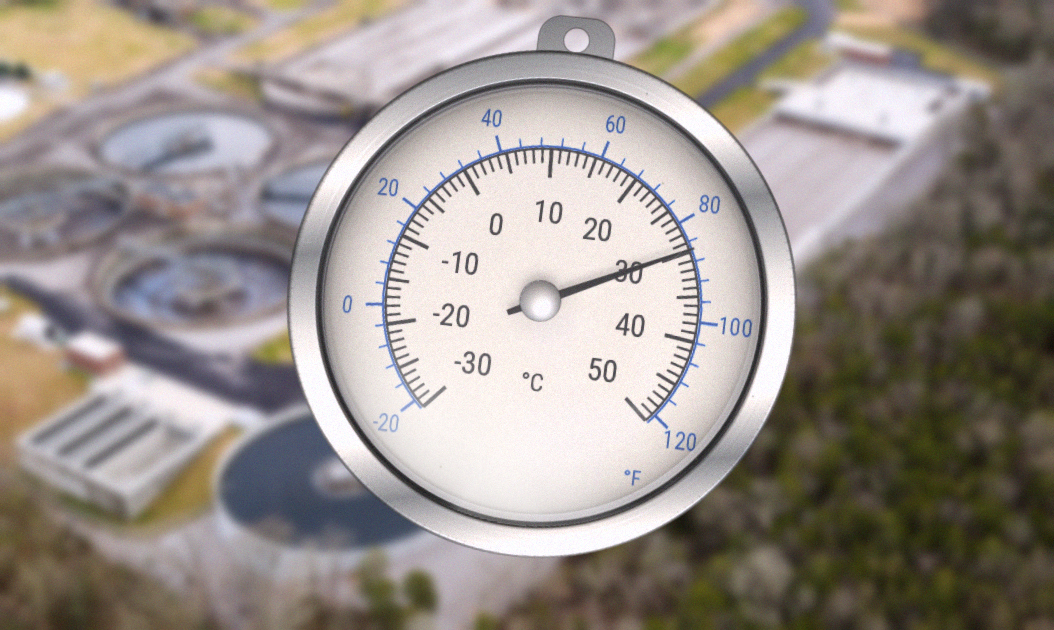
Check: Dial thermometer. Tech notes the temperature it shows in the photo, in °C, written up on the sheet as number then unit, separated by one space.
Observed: 30 °C
